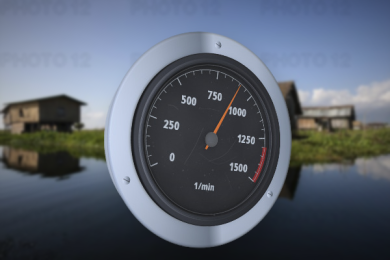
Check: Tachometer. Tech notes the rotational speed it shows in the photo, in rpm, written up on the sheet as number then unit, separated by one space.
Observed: 900 rpm
